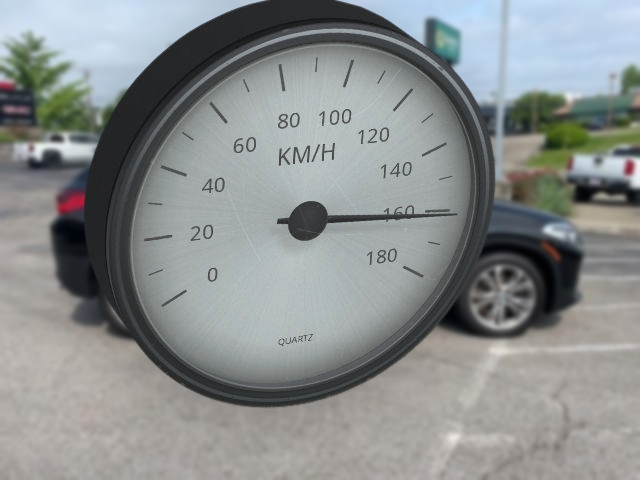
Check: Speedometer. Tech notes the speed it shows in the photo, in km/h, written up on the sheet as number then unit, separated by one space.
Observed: 160 km/h
